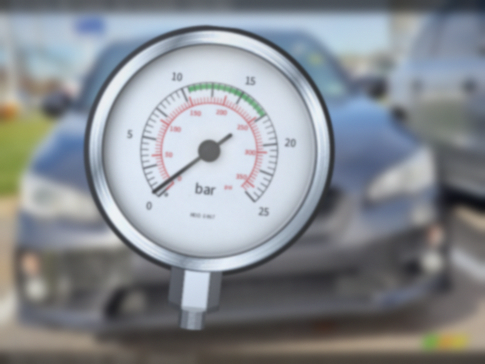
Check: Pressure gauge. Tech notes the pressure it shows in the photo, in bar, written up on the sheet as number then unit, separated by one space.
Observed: 0.5 bar
